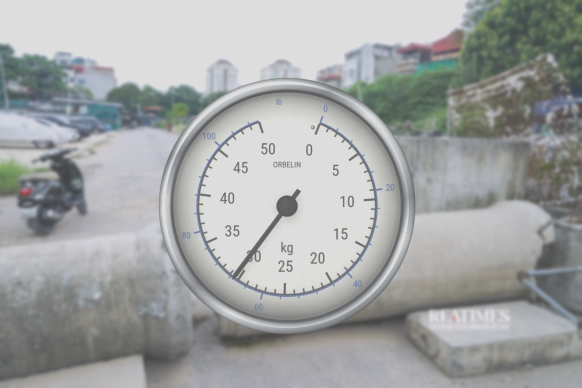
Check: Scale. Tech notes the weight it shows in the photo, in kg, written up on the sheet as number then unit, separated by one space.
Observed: 30.5 kg
